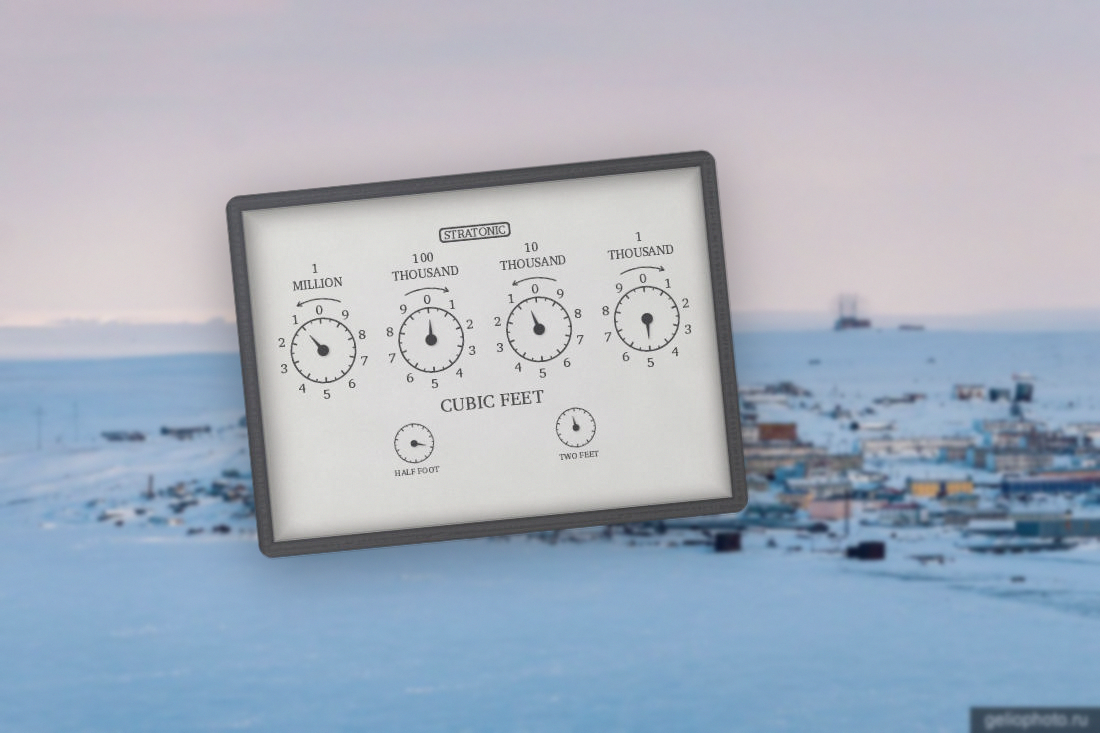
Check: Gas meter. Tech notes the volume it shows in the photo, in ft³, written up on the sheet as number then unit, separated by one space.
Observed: 100500 ft³
